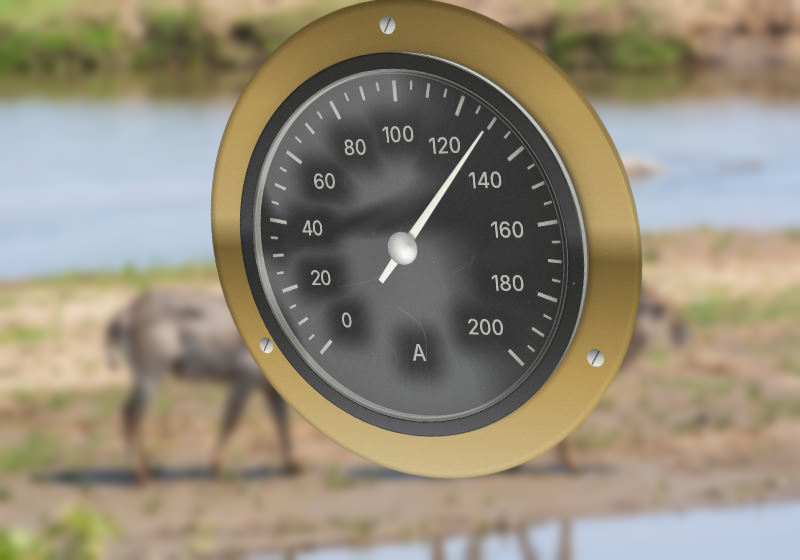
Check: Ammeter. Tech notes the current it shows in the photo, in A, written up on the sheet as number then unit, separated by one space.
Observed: 130 A
